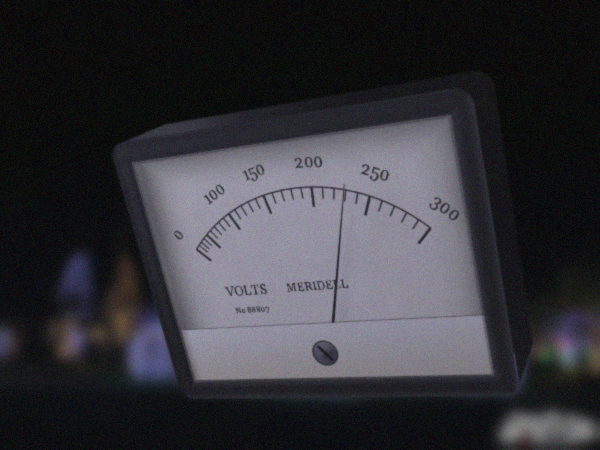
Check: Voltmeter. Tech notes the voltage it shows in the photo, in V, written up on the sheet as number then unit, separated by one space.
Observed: 230 V
